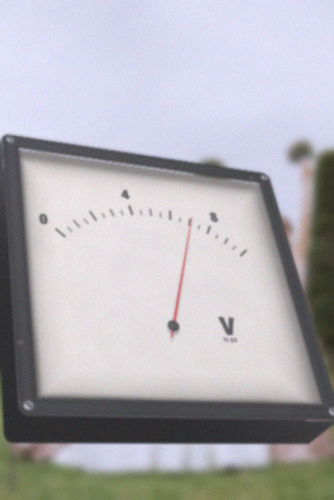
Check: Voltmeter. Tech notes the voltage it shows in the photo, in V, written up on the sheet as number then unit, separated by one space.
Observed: 7 V
